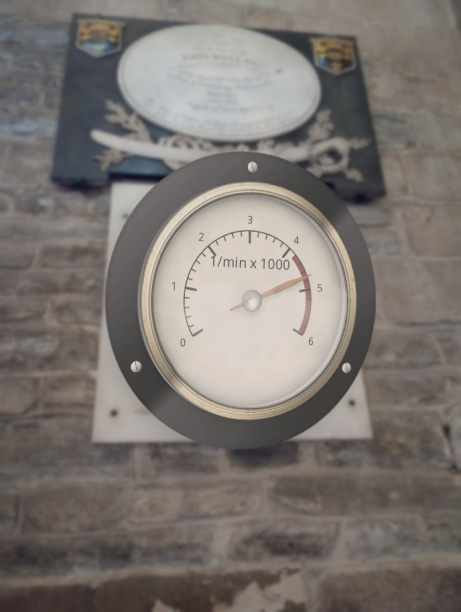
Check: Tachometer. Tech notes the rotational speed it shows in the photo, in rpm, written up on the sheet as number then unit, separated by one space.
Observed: 4700 rpm
